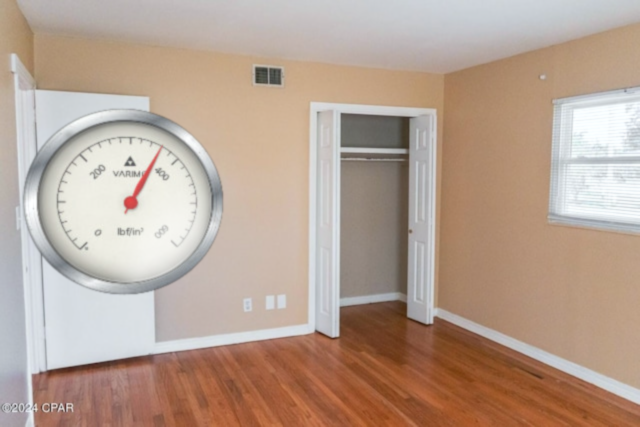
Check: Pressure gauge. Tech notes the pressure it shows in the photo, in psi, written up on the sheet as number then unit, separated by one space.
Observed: 360 psi
